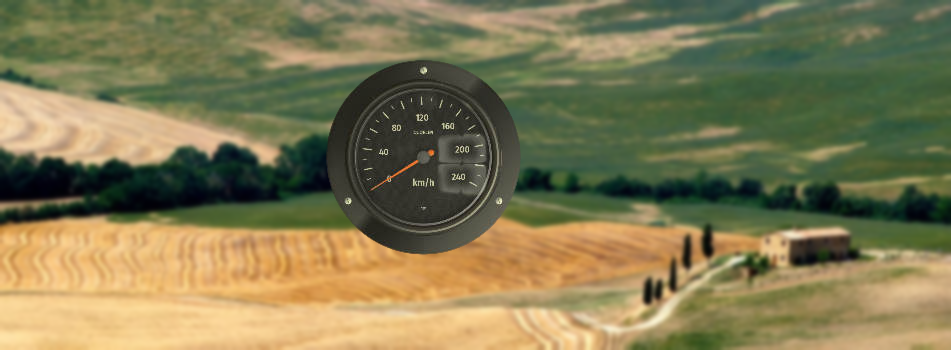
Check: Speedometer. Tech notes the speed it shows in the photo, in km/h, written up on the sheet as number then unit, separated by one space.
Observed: 0 km/h
